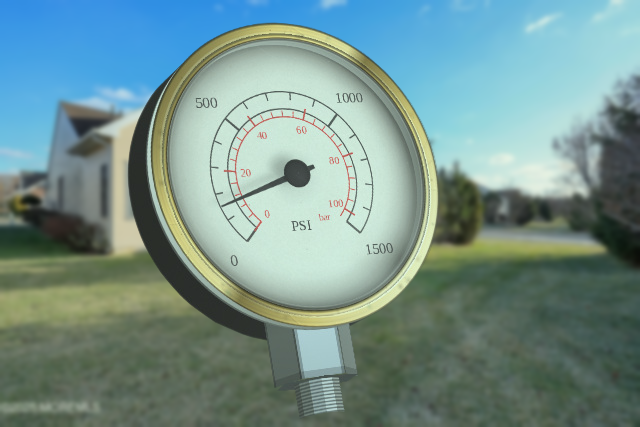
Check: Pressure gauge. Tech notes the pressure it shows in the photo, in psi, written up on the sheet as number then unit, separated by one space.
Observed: 150 psi
